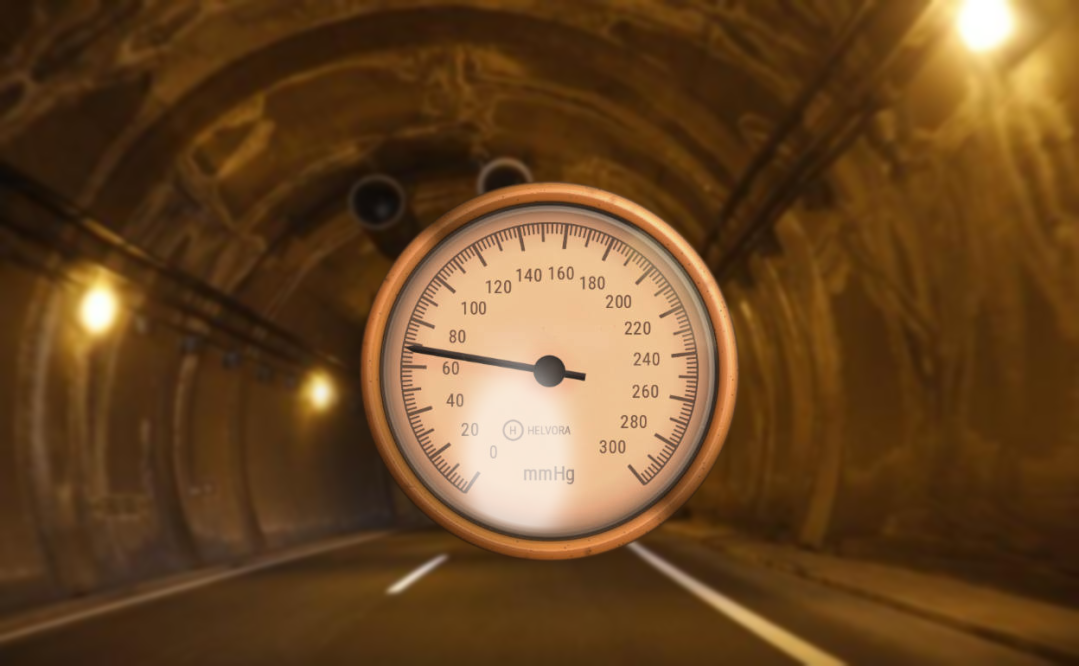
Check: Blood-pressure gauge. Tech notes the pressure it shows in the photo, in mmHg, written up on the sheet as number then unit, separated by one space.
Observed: 68 mmHg
